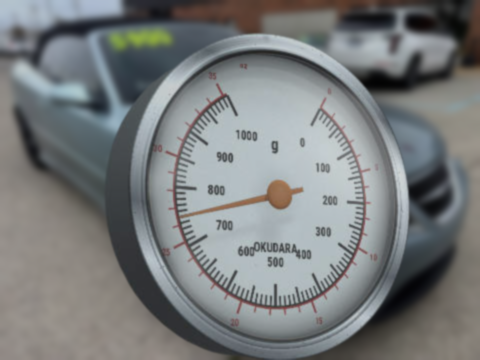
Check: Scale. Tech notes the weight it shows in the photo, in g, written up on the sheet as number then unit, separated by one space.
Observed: 750 g
